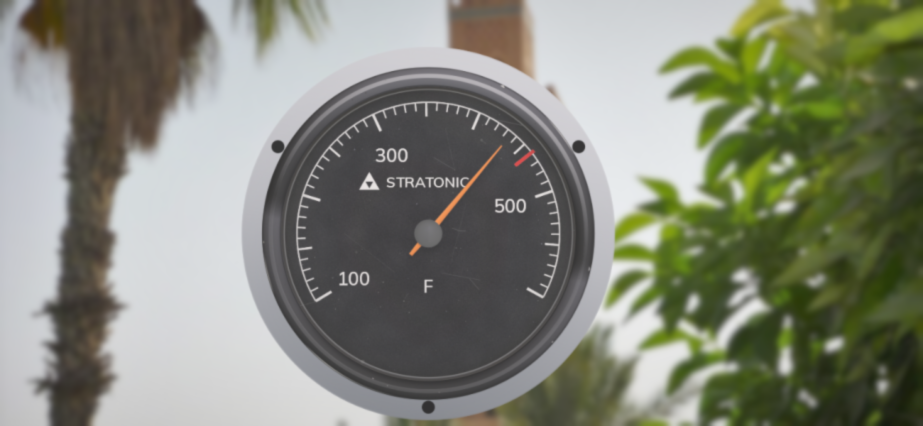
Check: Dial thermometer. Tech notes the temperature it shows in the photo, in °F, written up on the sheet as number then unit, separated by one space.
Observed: 435 °F
